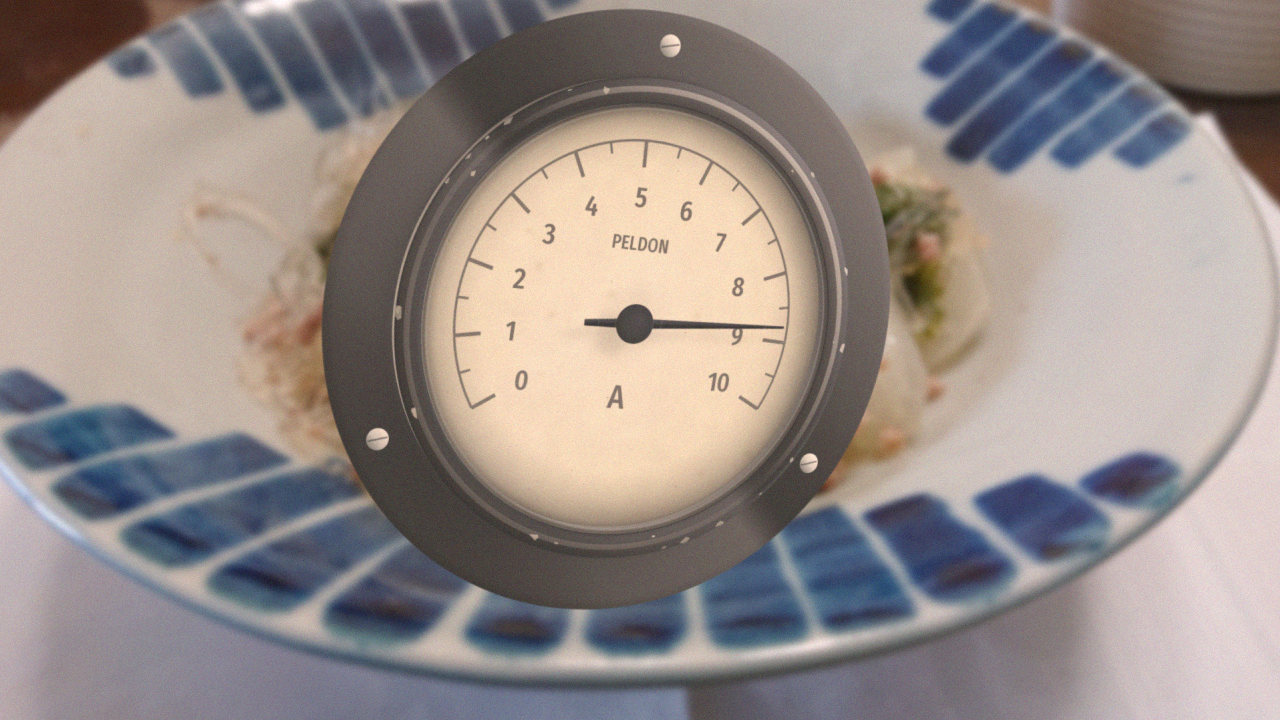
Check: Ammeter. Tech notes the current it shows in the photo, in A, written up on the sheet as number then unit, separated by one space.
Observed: 8.75 A
